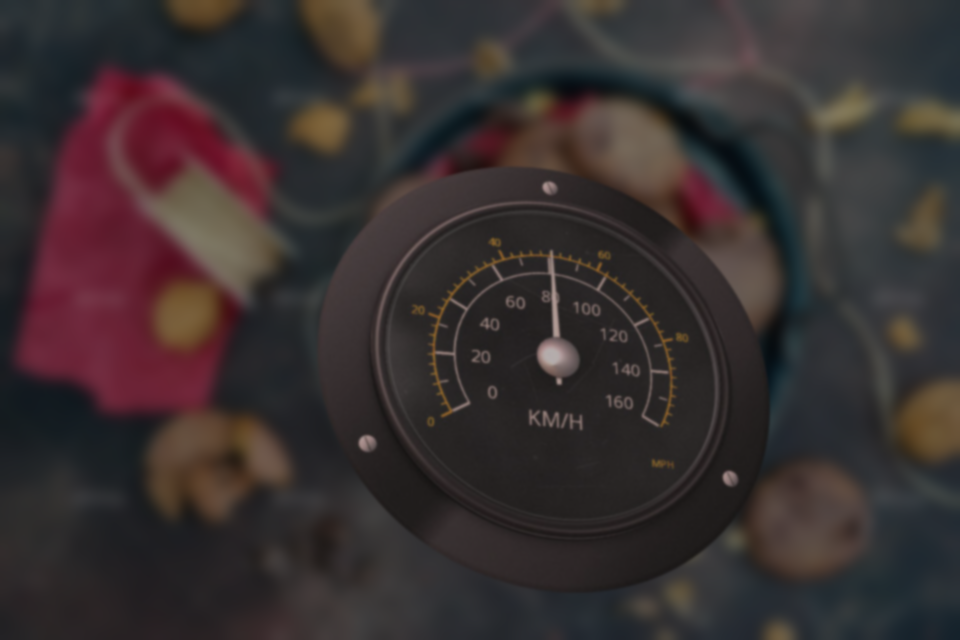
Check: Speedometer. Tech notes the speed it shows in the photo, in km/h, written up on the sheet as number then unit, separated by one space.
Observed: 80 km/h
